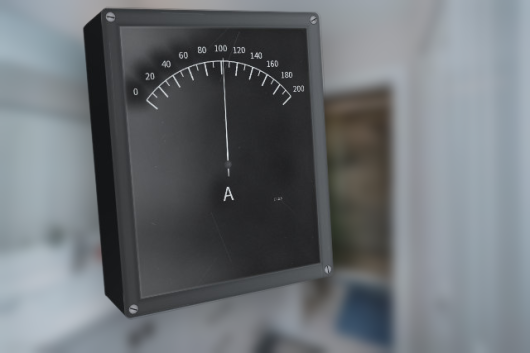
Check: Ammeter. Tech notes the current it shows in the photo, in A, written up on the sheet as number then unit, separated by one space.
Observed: 100 A
